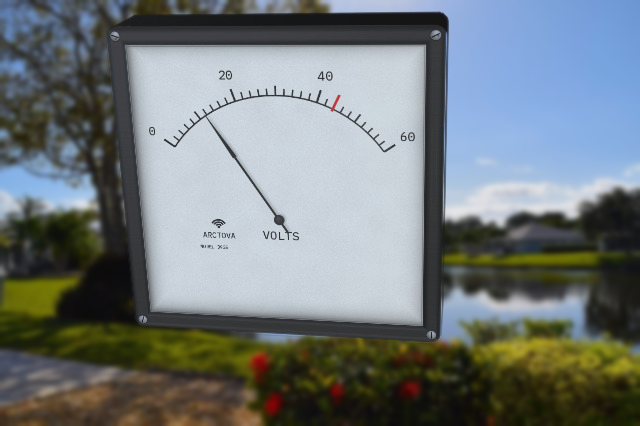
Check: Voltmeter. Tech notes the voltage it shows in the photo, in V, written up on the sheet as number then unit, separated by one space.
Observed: 12 V
